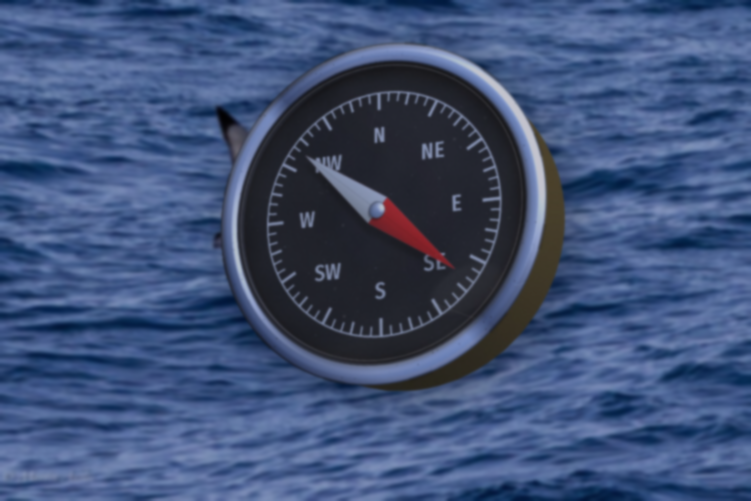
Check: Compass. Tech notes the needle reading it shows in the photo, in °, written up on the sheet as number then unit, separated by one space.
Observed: 130 °
